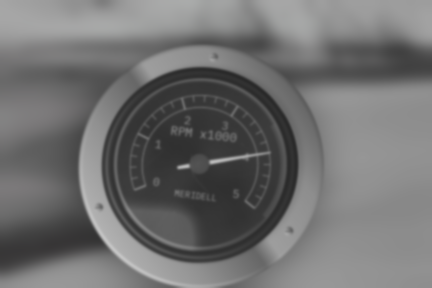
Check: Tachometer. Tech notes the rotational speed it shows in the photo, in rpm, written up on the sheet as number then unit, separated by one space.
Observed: 4000 rpm
